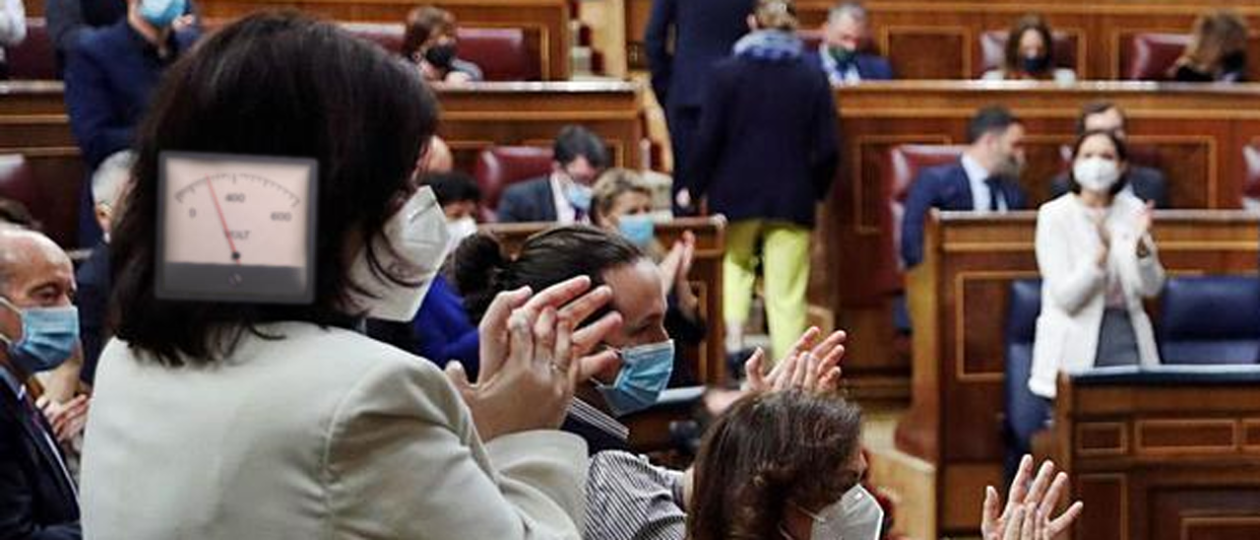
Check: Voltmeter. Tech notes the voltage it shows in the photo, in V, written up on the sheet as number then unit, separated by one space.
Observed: 300 V
